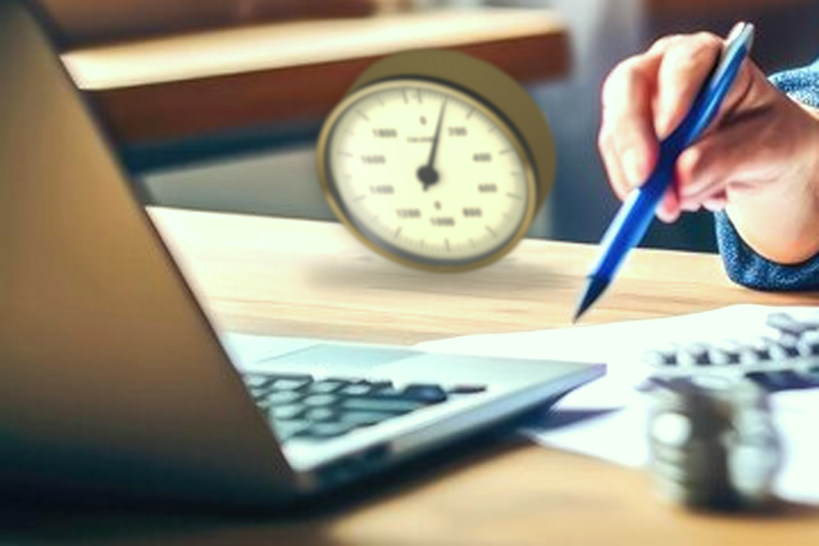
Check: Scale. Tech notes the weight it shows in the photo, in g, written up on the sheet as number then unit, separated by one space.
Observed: 100 g
